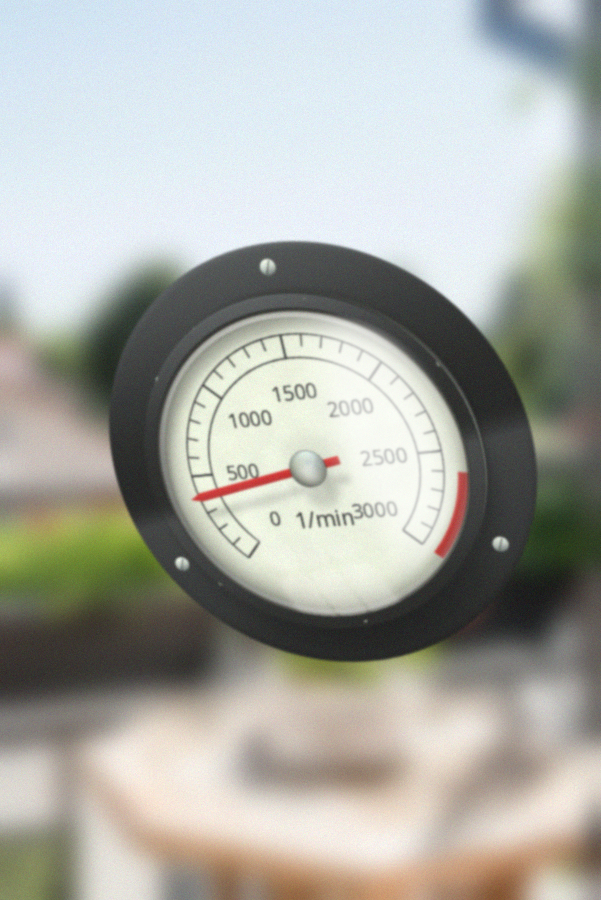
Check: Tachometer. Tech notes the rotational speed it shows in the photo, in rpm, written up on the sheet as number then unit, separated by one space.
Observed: 400 rpm
